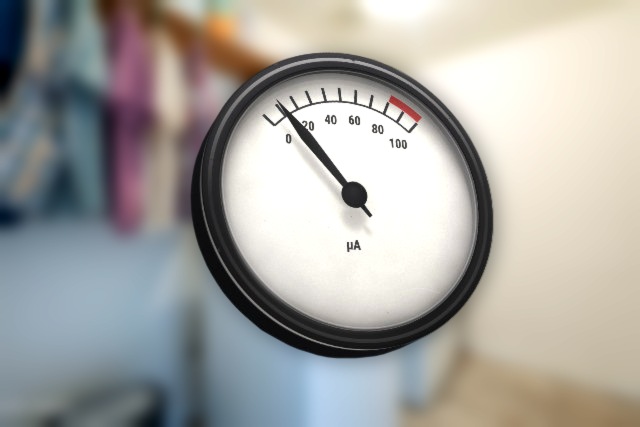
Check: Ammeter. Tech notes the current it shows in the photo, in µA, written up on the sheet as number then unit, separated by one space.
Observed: 10 µA
